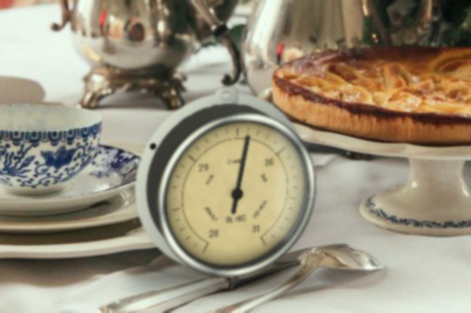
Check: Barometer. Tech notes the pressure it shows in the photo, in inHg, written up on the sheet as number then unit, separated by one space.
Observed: 29.6 inHg
